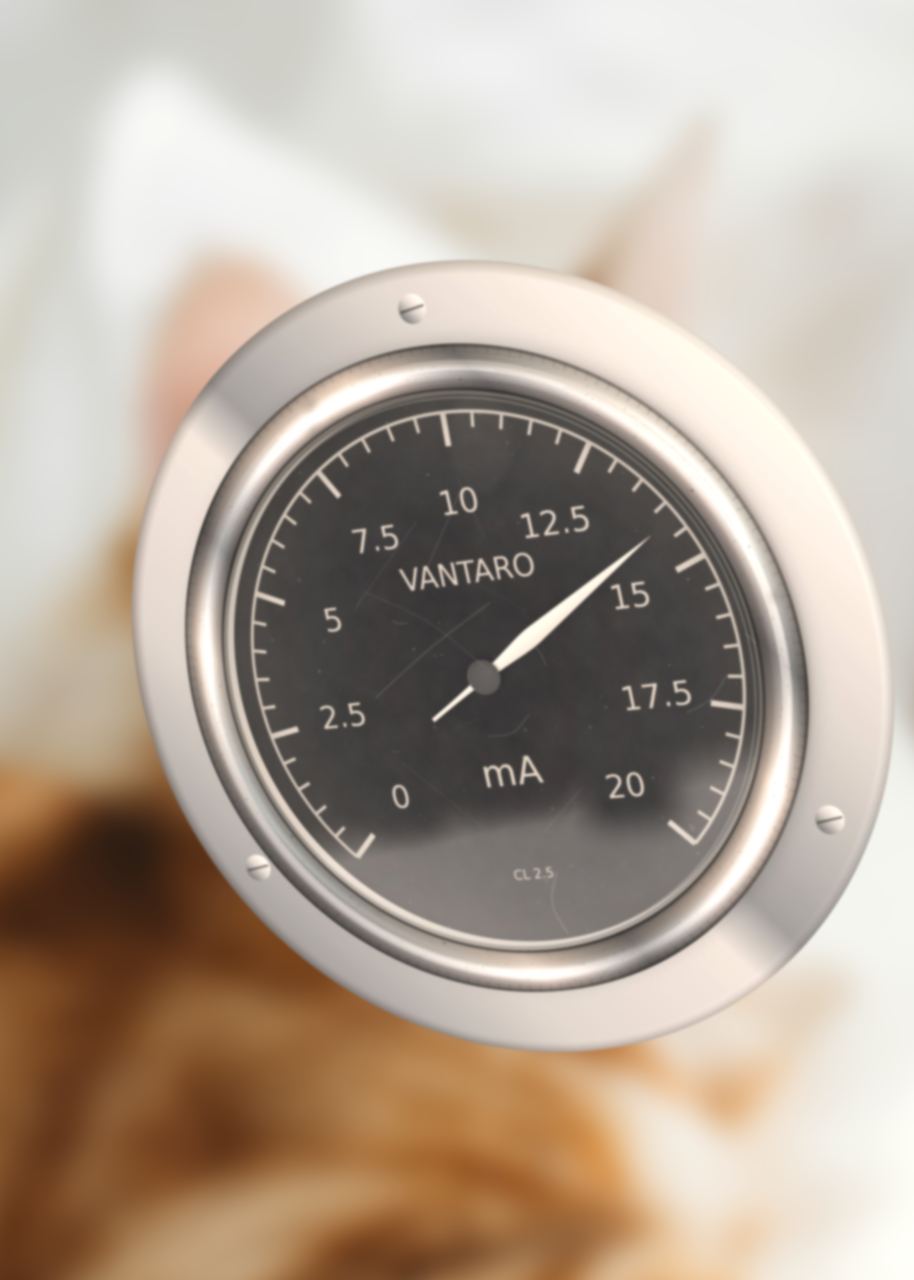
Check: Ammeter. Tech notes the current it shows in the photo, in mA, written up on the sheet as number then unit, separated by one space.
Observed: 14.25 mA
